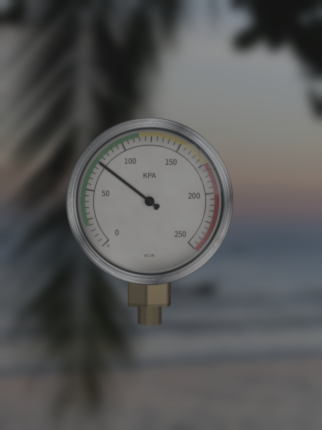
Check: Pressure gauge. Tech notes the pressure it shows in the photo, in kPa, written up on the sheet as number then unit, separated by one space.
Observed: 75 kPa
